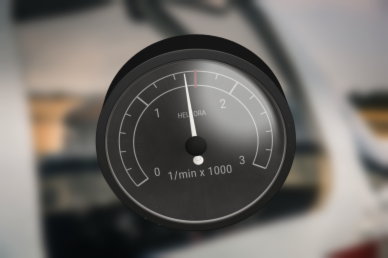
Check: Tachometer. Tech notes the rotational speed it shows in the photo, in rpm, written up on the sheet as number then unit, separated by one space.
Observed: 1500 rpm
